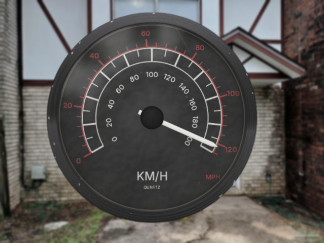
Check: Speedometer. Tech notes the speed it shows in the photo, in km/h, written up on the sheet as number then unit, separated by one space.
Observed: 195 km/h
